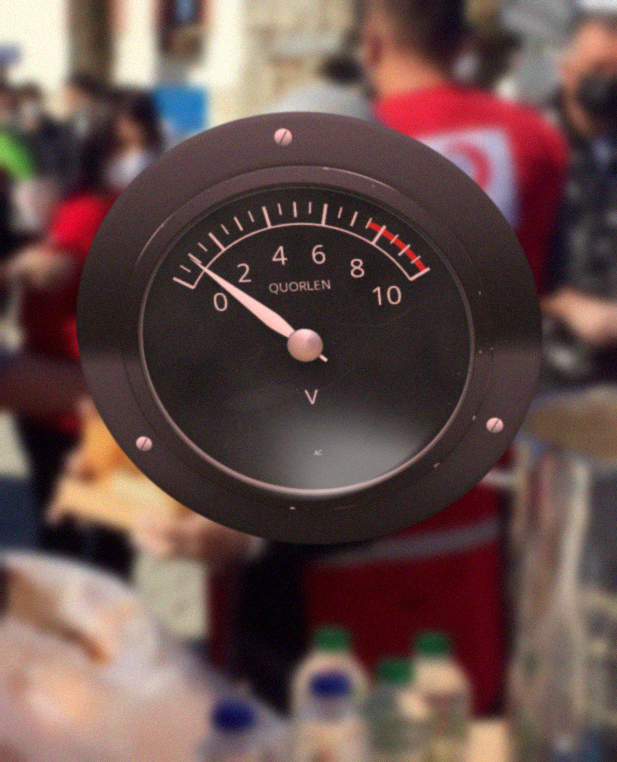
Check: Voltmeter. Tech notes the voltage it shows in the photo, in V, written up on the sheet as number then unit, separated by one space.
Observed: 1 V
